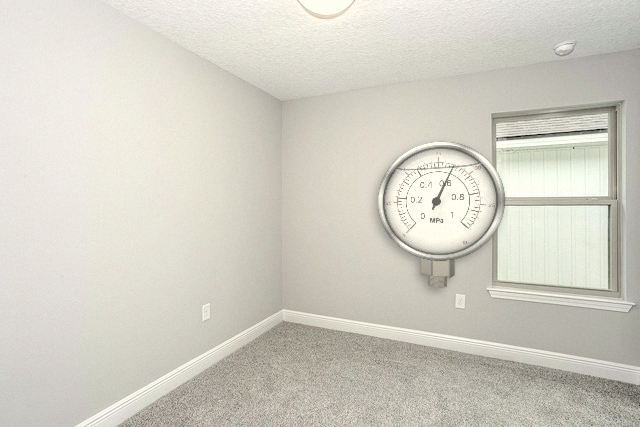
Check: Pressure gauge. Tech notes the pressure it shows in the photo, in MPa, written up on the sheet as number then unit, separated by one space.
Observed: 0.6 MPa
